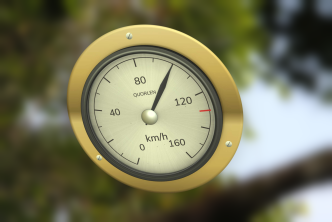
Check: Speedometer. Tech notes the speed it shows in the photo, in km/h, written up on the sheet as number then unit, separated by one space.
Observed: 100 km/h
